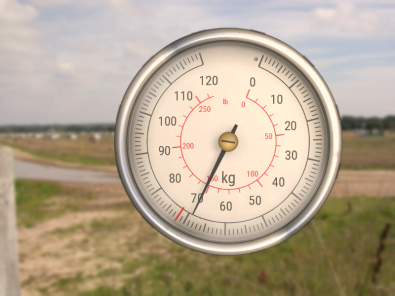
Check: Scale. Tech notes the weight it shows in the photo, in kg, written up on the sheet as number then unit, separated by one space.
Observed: 69 kg
